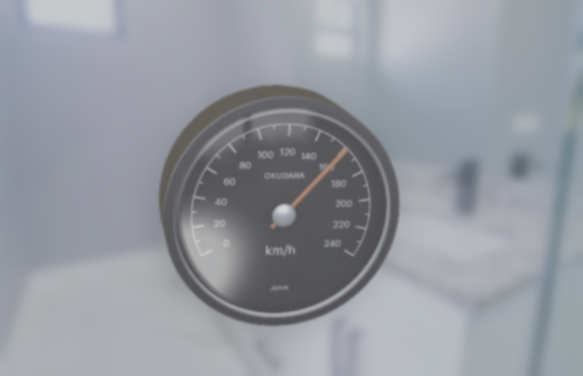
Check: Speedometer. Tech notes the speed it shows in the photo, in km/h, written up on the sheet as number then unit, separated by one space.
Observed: 160 km/h
